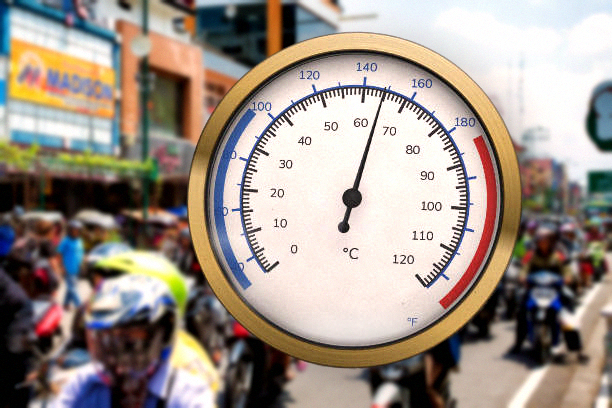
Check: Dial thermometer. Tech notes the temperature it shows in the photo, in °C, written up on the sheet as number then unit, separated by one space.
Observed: 65 °C
